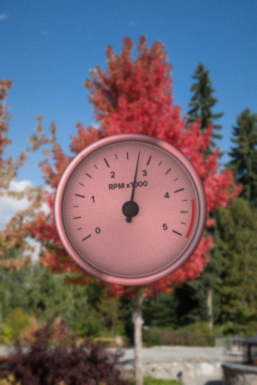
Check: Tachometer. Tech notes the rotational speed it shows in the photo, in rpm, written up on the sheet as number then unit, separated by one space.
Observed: 2750 rpm
